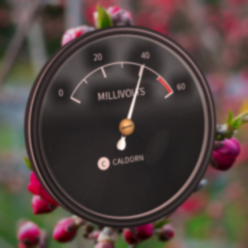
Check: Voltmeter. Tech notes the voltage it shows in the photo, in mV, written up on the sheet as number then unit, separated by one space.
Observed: 40 mV
